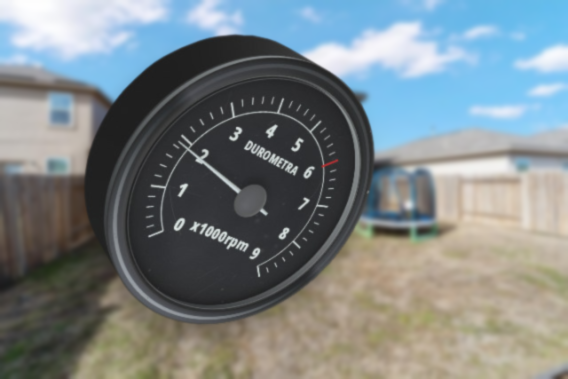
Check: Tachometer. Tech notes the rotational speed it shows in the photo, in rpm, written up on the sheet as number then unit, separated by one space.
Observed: 1900 rpm
